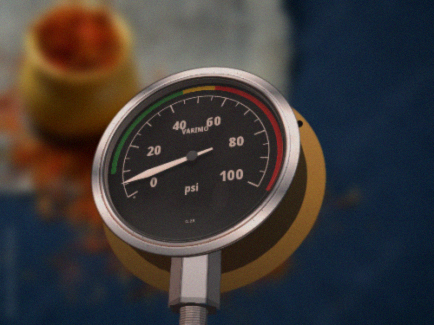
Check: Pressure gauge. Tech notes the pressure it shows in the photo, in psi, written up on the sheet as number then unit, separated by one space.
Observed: 5 psi
